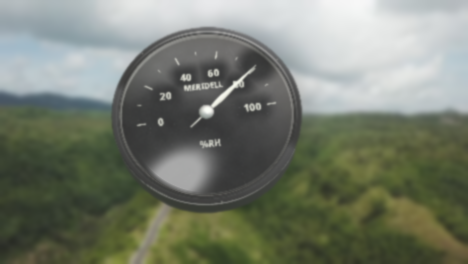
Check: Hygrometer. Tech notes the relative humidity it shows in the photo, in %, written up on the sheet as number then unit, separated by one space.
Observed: 80 %
